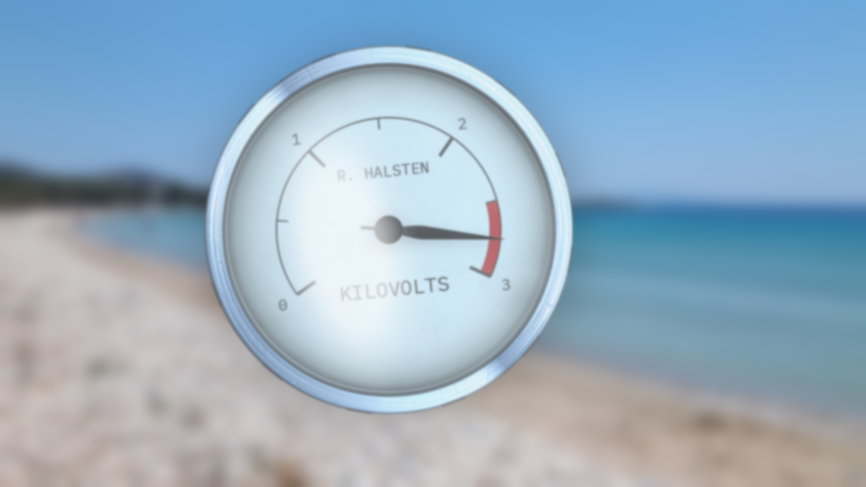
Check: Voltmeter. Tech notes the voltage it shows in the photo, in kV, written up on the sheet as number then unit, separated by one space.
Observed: 2.75 kV
